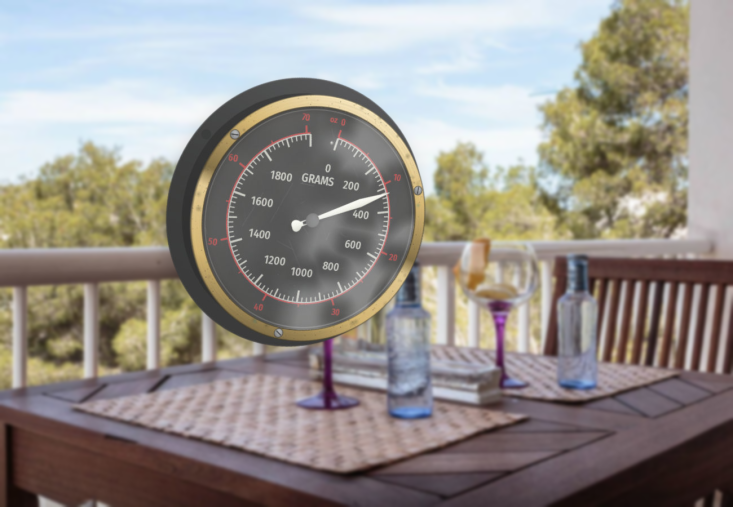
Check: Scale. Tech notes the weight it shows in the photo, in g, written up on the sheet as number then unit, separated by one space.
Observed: 320 g
